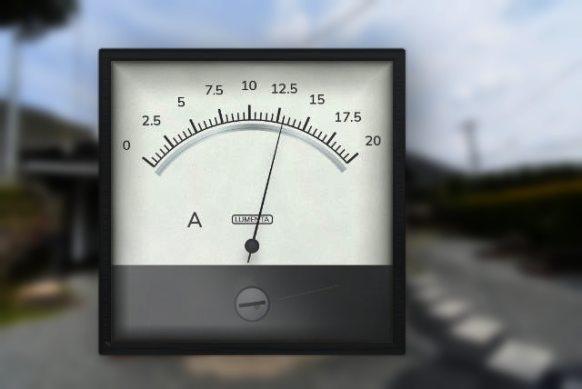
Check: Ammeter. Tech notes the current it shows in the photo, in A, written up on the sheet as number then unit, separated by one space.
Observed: 13 A
